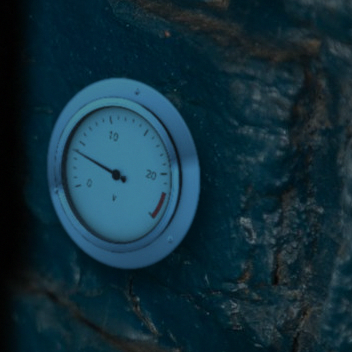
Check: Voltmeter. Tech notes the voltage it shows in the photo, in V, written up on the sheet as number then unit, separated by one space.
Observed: 4 V
